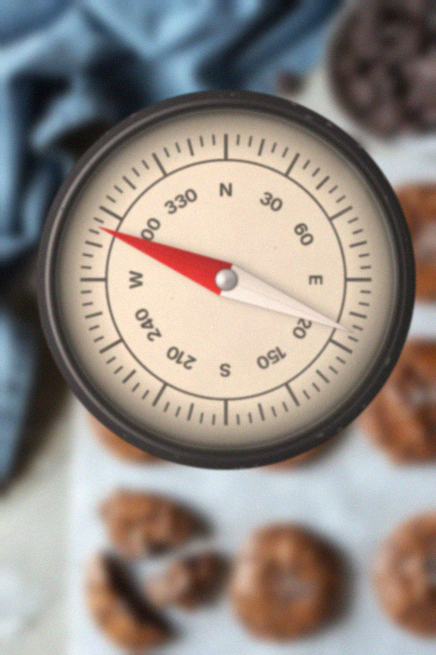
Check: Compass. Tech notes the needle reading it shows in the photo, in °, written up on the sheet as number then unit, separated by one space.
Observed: 292.5 °
